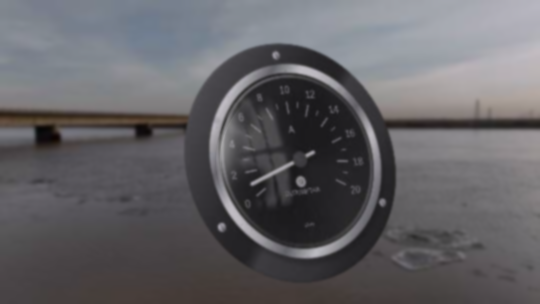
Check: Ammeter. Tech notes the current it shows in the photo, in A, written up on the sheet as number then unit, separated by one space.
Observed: 1 A
